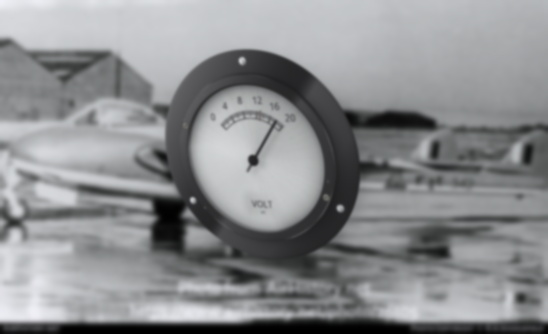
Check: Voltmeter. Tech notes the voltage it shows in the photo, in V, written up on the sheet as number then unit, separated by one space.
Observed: 18 V
